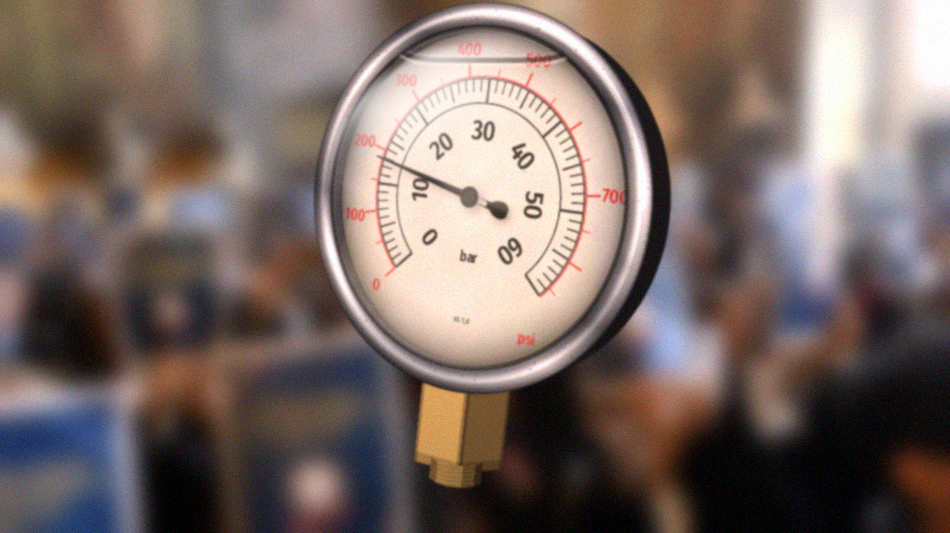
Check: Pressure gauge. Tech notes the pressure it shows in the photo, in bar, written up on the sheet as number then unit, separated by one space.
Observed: 13 bar
